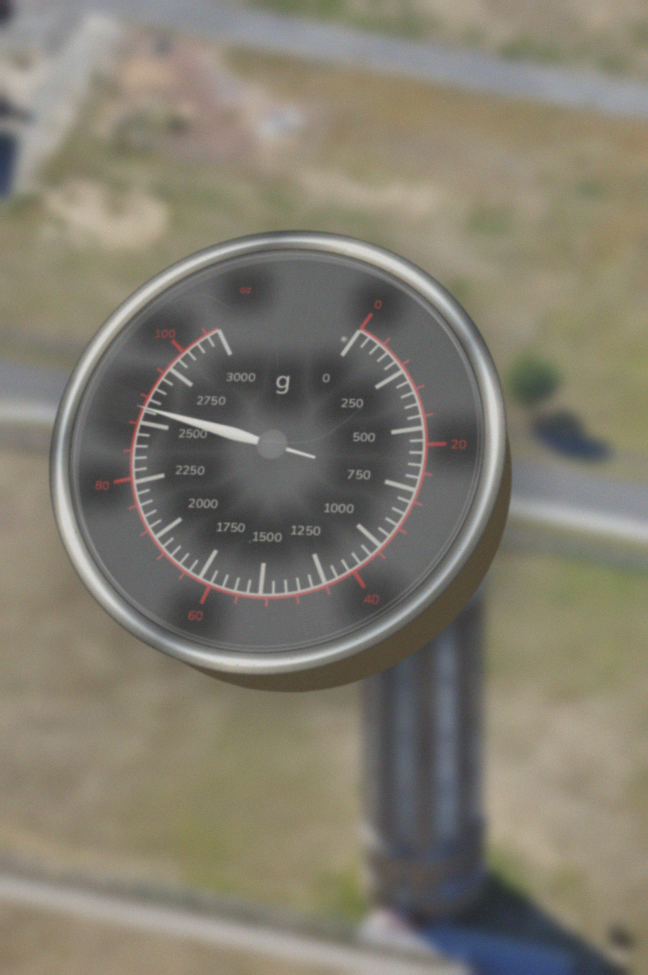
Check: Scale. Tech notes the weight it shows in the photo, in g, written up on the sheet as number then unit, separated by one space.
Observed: 2550 g
